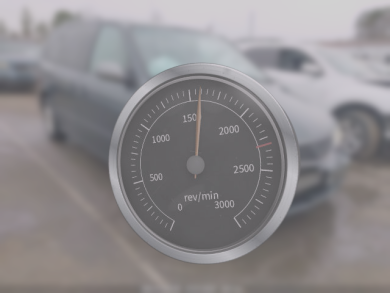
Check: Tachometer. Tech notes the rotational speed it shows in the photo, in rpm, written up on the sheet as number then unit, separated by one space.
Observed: 1600 rpm
